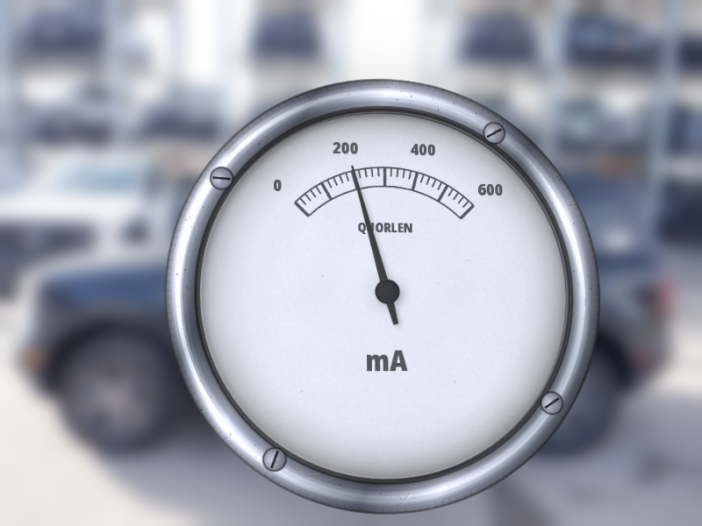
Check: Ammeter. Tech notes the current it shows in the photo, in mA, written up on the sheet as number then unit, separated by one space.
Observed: 200 mA
